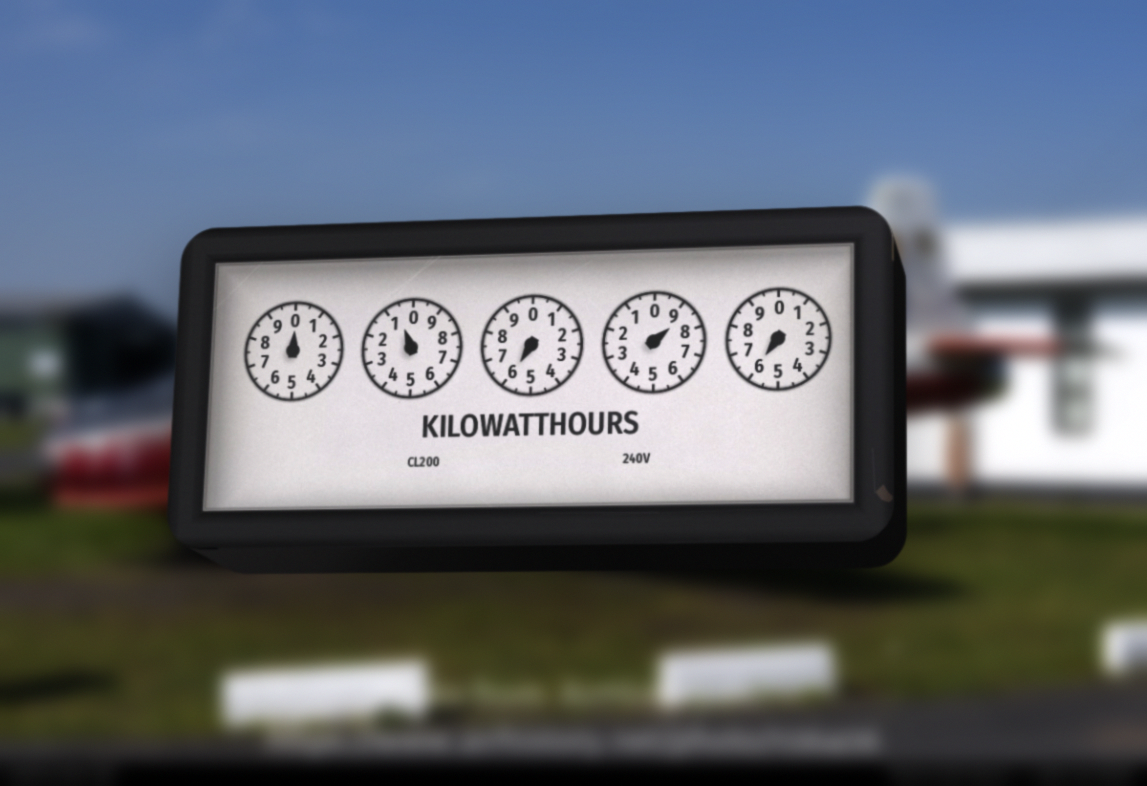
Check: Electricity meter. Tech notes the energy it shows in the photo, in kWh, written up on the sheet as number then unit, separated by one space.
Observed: 586 kWh
